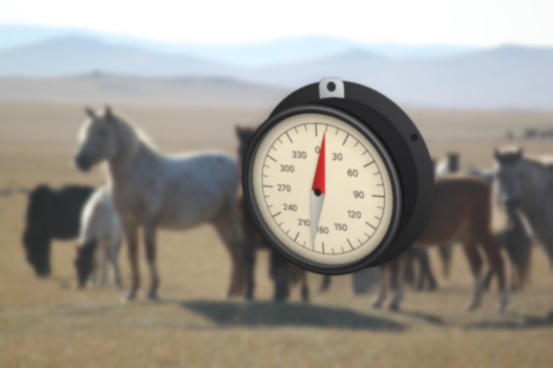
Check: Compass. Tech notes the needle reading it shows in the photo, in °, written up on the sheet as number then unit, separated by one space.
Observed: 10 °
